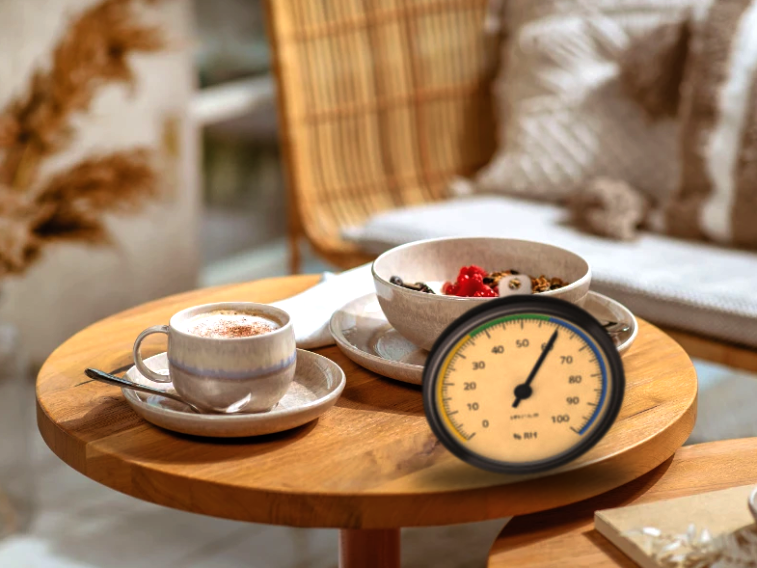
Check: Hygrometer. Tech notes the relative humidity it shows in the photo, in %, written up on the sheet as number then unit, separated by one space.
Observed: 60 %
